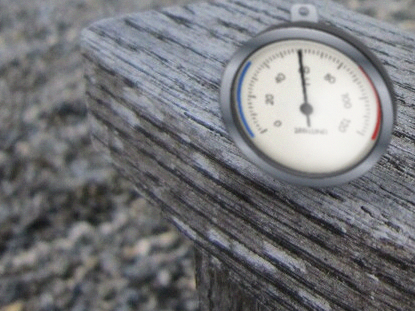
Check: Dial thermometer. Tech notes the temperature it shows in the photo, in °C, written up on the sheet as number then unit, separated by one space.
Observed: 60 °C
